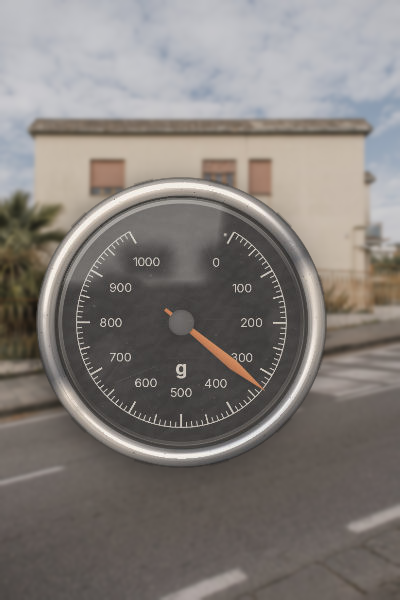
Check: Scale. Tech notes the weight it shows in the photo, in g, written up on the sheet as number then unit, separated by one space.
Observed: 330 g
